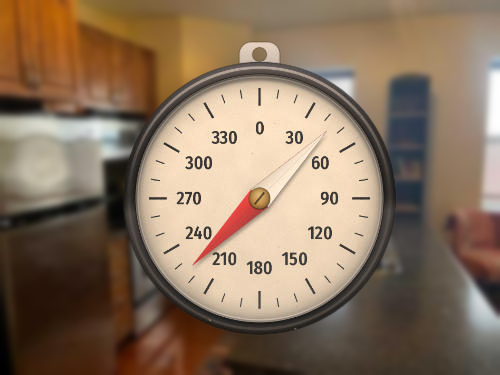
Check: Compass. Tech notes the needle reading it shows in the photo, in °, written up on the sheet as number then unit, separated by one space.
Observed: 225 °
